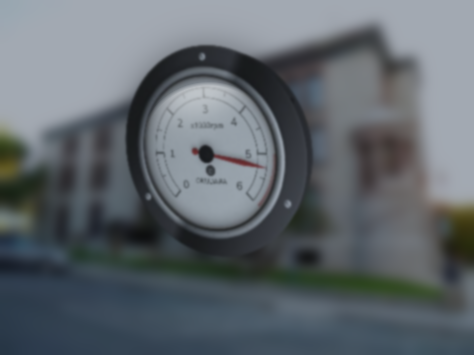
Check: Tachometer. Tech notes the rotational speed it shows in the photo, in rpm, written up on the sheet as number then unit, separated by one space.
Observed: 5250 rpm
